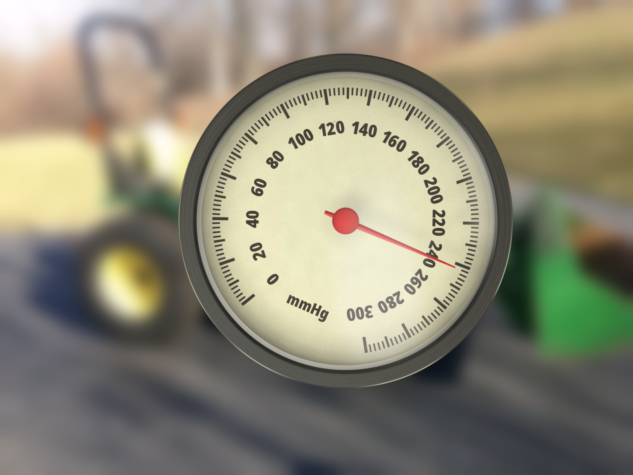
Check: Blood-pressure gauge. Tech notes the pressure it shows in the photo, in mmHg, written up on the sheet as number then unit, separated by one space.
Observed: 242 mmHg
